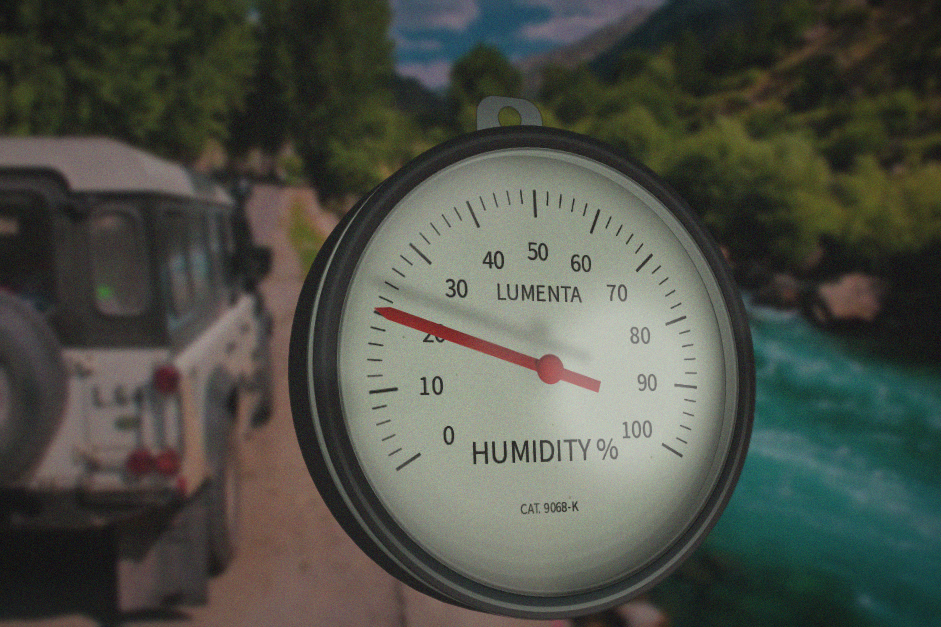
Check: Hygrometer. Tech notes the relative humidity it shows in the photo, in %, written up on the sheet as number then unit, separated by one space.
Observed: 20 %
